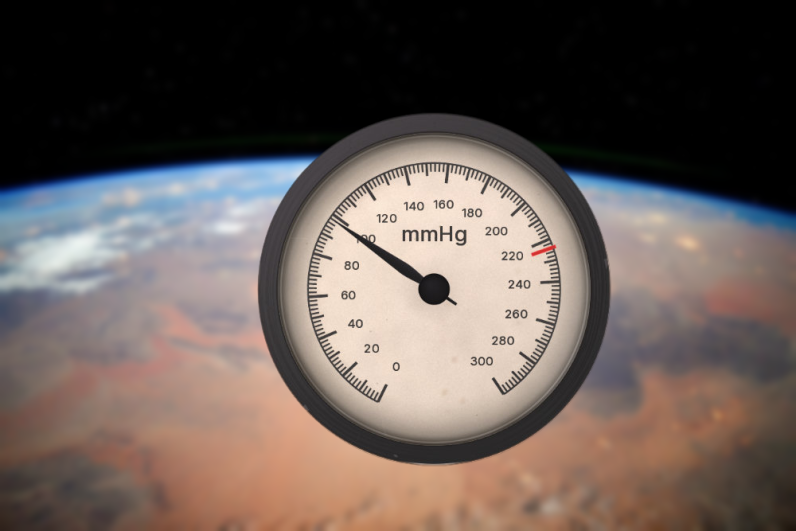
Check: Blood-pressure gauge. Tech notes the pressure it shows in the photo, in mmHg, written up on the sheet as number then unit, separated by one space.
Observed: 98 mmHg
